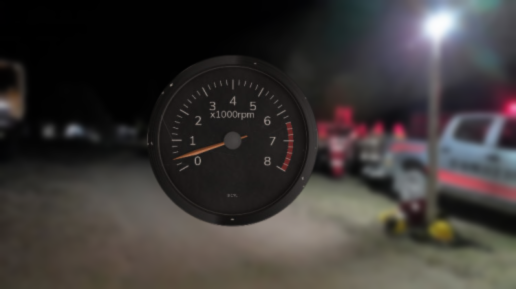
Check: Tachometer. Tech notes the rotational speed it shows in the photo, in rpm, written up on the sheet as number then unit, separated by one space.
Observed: 400 rpm
